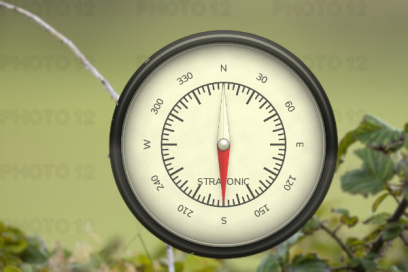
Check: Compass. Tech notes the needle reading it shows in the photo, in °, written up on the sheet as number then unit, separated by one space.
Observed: 180 °
